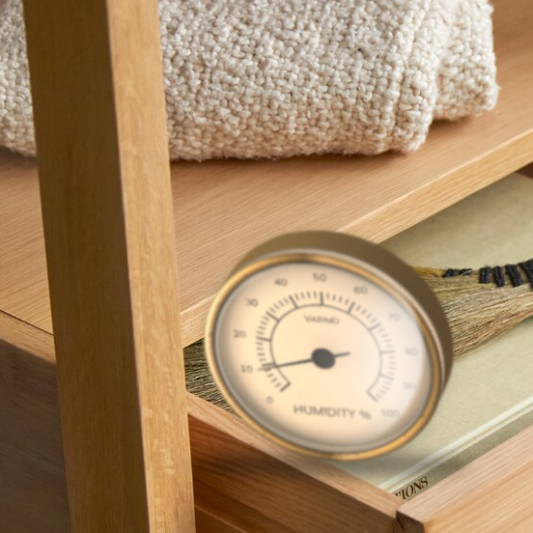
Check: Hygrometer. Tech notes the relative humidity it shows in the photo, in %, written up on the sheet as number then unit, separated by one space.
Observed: 10 %
